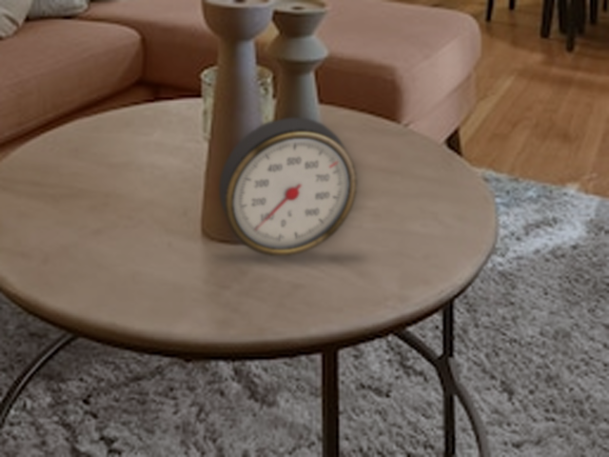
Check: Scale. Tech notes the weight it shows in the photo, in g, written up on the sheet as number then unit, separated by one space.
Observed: 100 g
